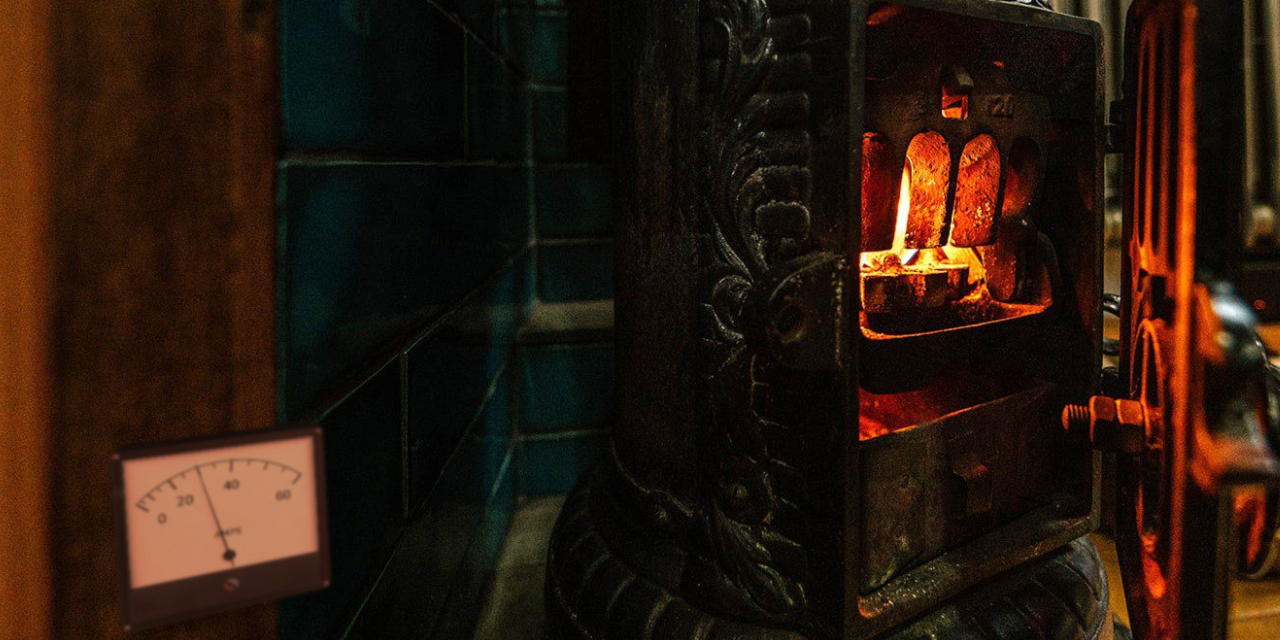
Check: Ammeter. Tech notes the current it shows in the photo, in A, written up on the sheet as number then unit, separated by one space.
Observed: 30 A
